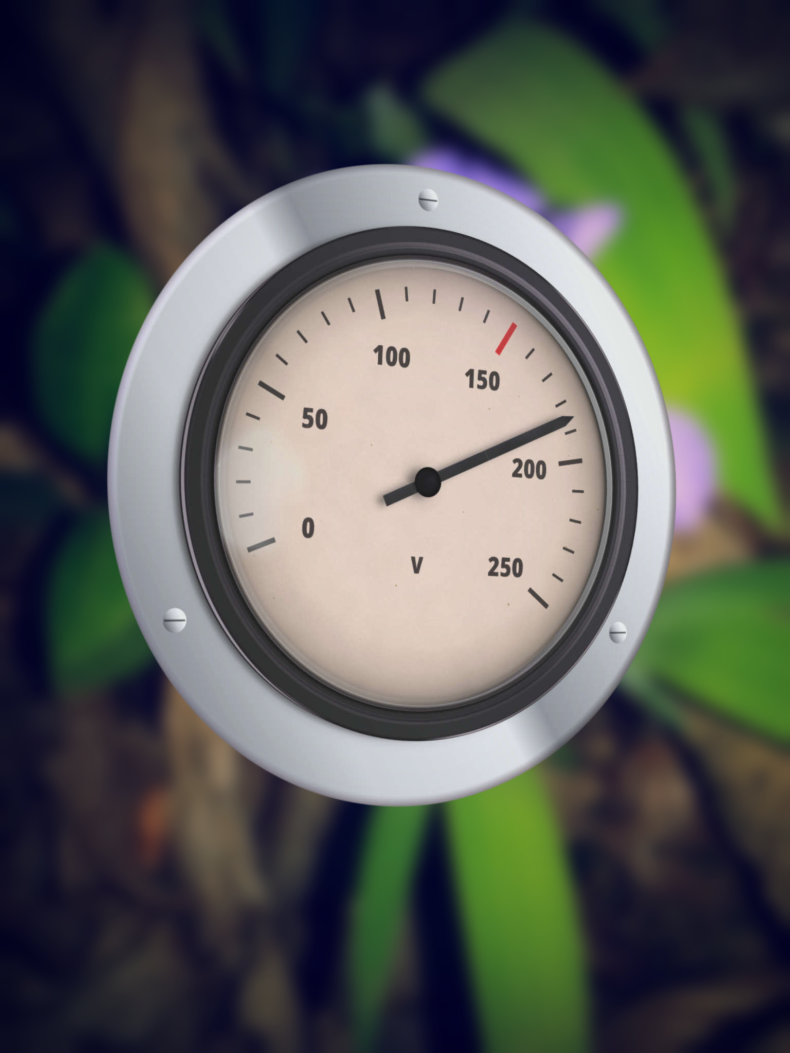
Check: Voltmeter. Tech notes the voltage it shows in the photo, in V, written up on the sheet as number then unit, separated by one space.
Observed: 185 V
